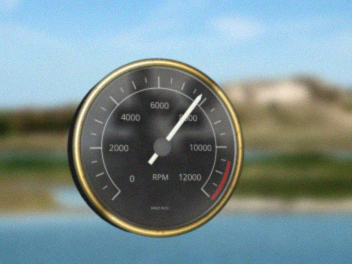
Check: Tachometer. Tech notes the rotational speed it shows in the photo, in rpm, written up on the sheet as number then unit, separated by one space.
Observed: 7750 rpm
